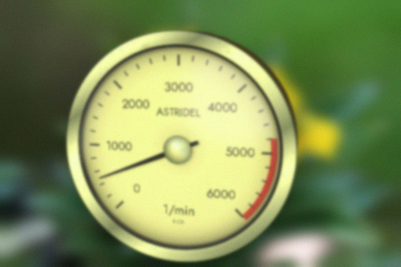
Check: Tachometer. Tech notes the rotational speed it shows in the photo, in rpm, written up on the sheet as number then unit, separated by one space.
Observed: 500 rpm
